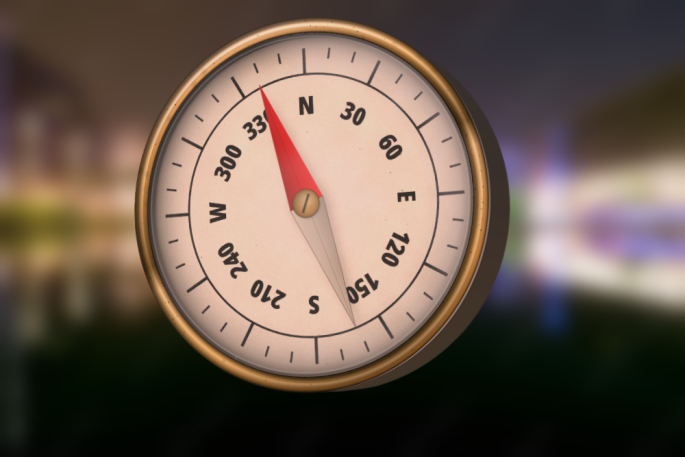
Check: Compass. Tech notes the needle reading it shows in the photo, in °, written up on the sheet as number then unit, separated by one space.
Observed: 340 °
